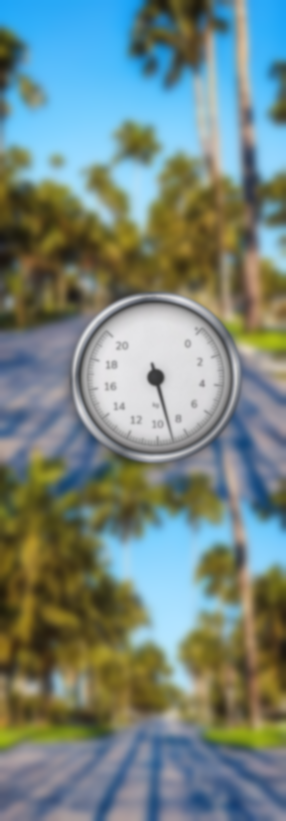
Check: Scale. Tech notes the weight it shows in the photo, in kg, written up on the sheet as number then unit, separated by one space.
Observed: 9 kg
